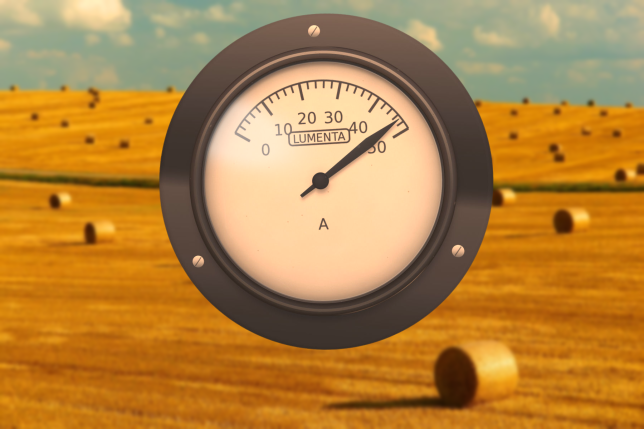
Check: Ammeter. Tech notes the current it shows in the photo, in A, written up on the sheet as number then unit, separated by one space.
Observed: 47 A
